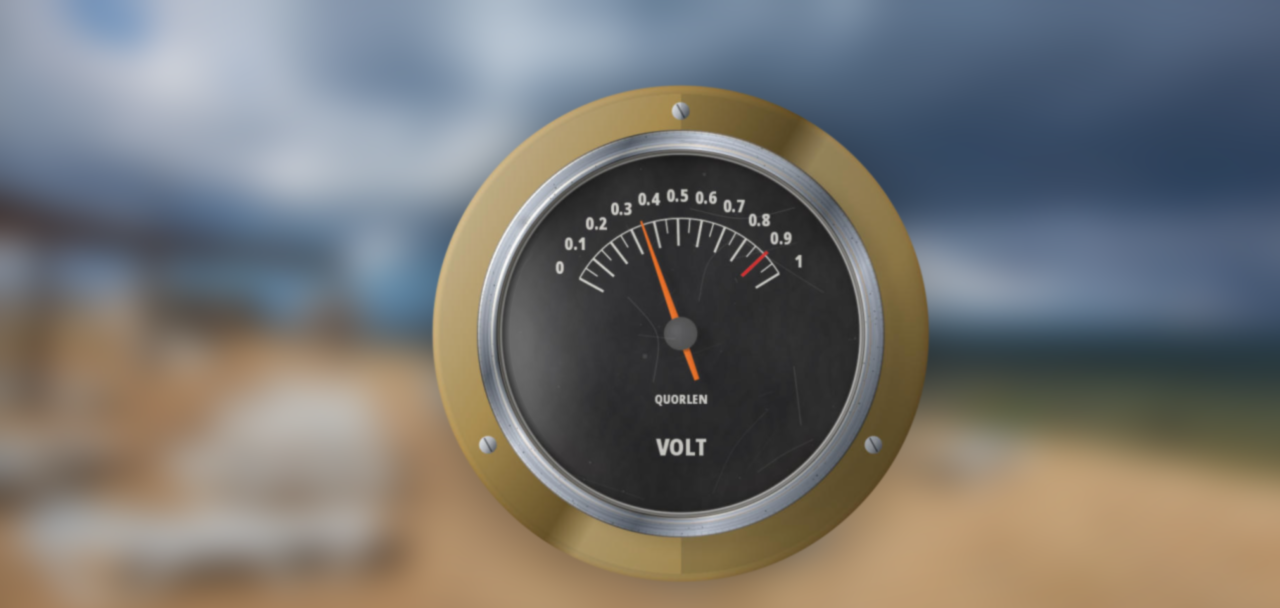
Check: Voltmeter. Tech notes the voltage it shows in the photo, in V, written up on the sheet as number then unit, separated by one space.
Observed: 0.35 V
